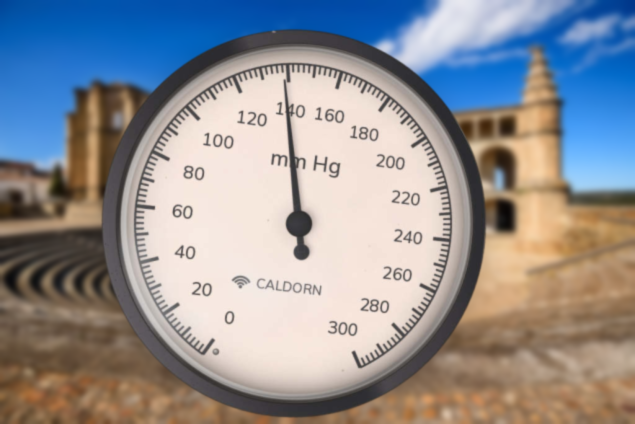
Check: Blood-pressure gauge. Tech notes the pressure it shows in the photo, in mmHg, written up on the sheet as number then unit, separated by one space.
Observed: 138 mmHg
